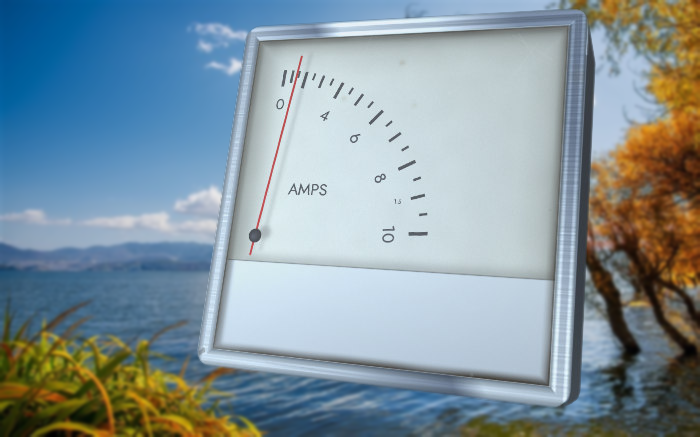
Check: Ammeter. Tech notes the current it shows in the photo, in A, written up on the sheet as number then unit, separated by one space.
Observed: 1.5 A
